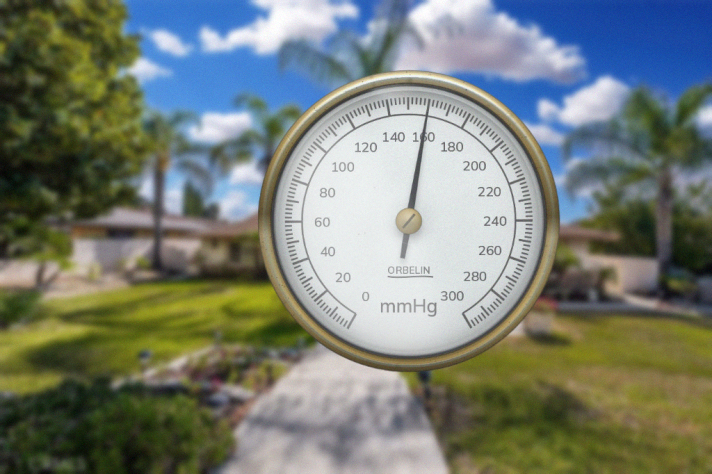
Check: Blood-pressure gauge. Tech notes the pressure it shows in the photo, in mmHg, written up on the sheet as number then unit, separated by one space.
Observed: 160 mmHg
